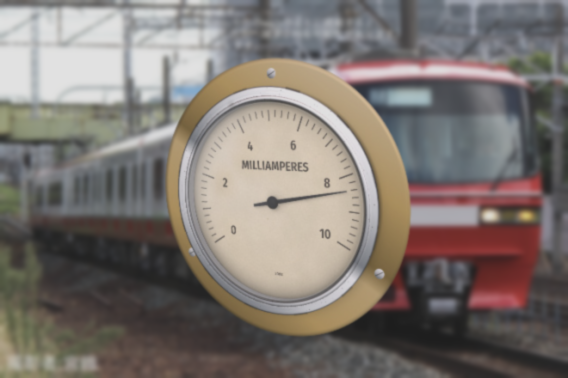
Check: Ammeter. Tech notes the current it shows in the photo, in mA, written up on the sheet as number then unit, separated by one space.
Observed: 8.4 mA
